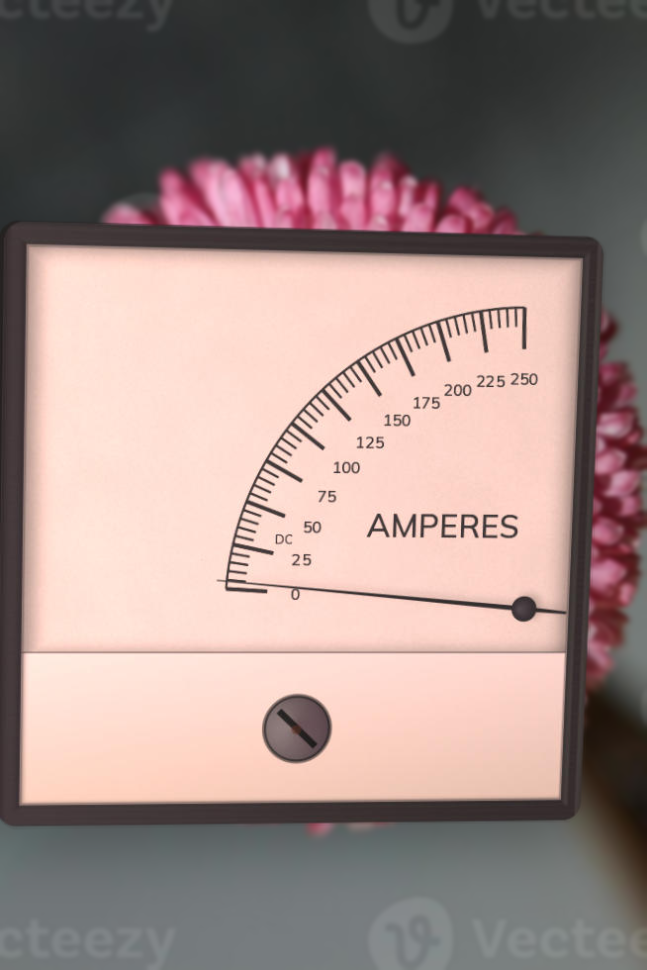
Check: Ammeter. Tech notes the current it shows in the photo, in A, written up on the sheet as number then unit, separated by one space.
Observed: 5 A
